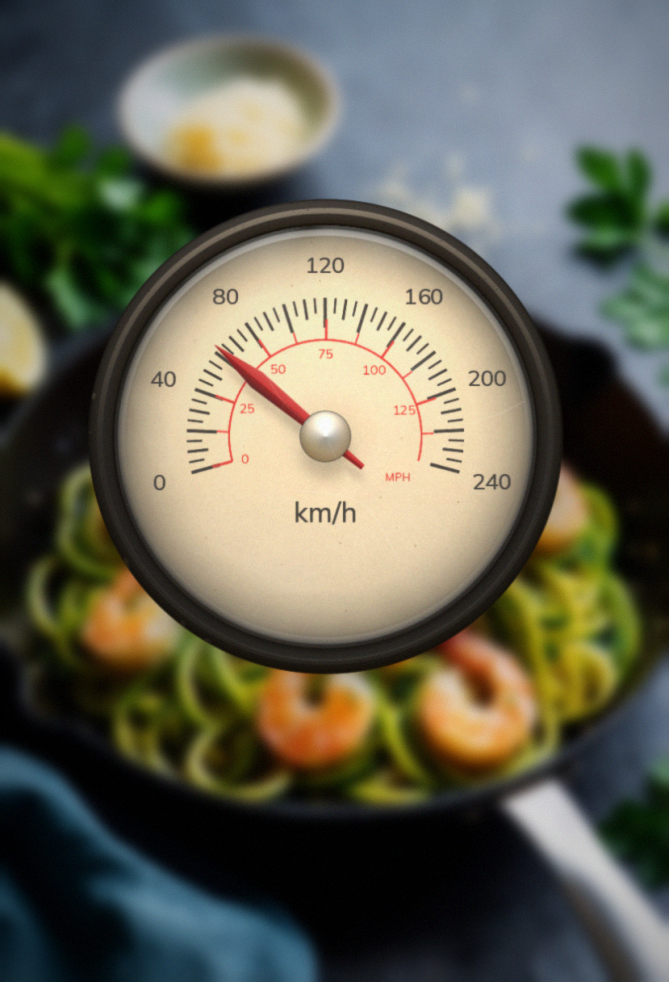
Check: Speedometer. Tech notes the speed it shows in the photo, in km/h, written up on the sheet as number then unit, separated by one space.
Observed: 62.5 km/h
